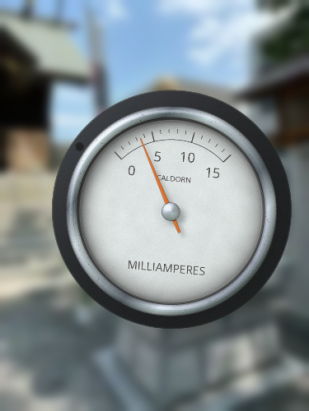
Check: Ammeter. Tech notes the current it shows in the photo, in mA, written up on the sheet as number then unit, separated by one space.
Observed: 3.5 mA
